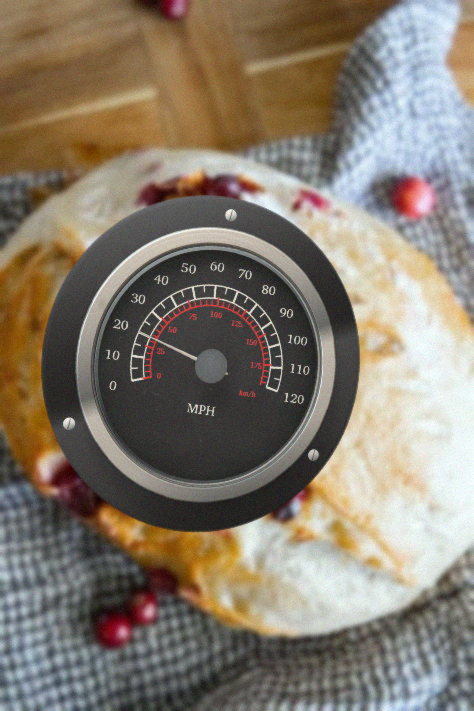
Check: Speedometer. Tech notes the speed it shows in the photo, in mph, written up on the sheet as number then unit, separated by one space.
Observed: 20 mph
